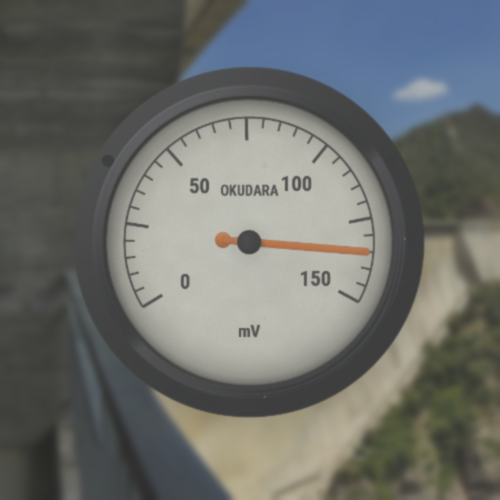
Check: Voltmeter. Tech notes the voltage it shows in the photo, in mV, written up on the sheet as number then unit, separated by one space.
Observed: 135 mV
